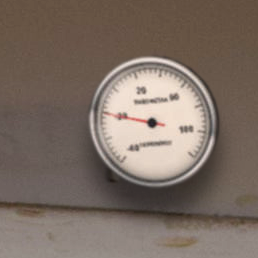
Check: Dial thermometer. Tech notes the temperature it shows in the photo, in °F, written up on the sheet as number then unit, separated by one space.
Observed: -20 °F
